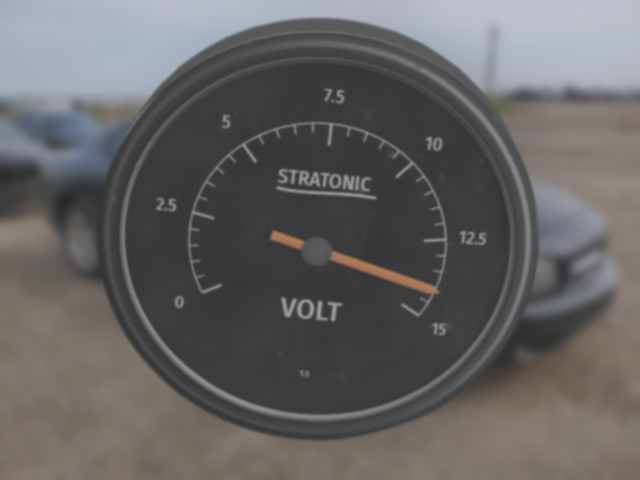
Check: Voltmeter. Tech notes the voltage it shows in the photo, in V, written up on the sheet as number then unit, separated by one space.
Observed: 14 V
